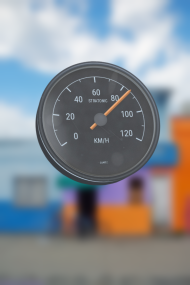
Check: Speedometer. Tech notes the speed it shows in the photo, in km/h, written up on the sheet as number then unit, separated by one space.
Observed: 85 km/h
